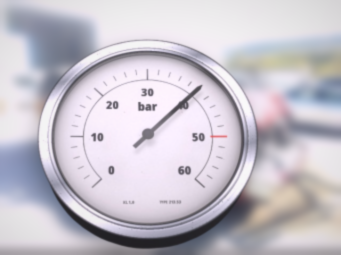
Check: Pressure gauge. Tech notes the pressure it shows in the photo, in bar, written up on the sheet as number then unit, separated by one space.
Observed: 40 bar
